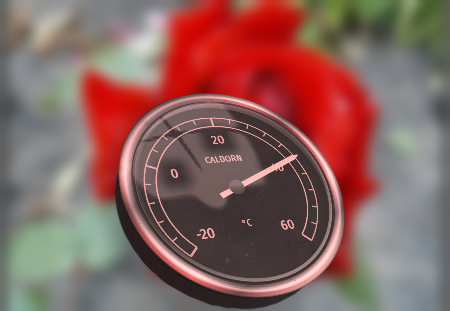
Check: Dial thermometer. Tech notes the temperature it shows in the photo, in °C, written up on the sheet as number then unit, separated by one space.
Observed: 40 °C
